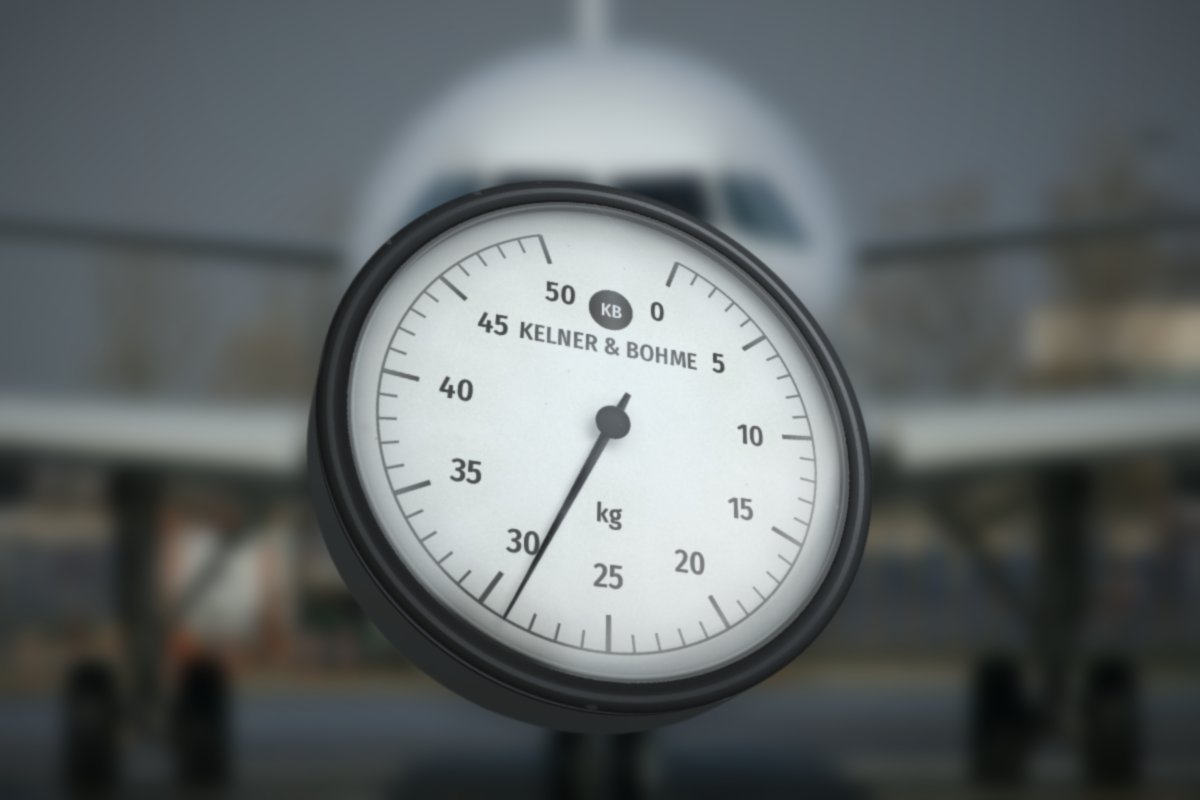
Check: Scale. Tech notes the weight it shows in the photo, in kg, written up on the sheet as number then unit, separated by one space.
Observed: 29 kg
